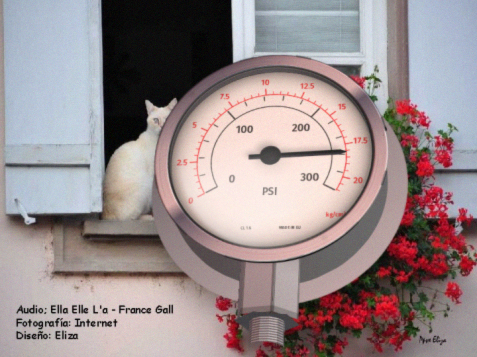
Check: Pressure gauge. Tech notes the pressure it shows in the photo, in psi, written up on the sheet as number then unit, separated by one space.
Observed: 260 psi
